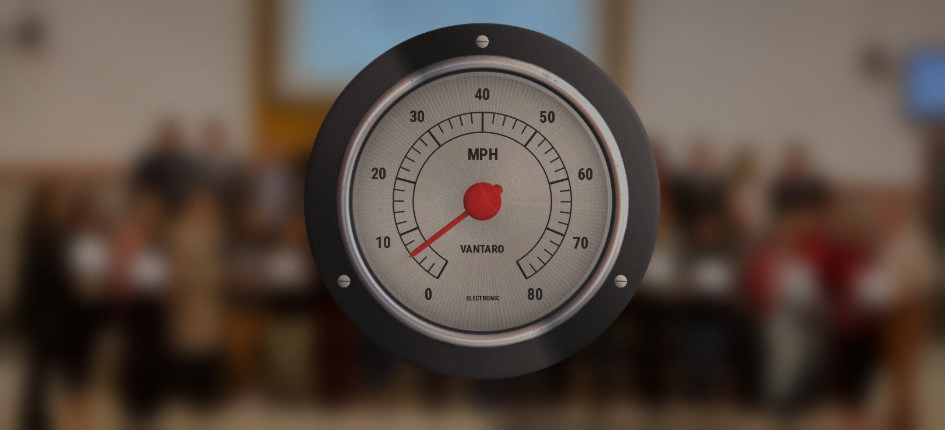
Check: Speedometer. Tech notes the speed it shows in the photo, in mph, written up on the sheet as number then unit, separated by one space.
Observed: 6 mph
